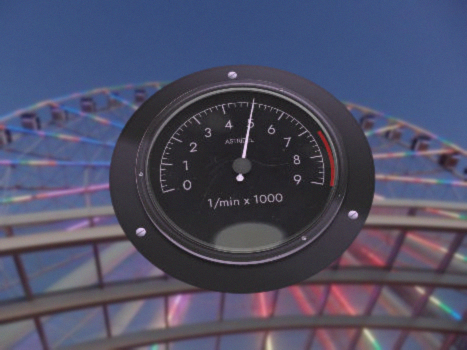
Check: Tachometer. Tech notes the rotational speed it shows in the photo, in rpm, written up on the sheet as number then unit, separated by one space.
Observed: 5000 rpm
